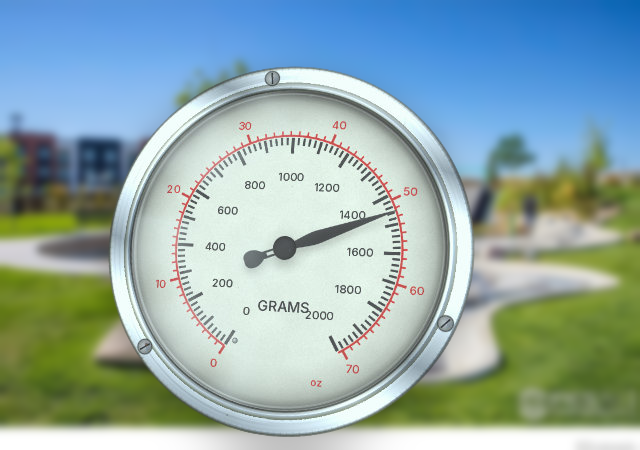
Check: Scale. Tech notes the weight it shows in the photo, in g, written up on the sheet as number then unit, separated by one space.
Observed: 1460 g
